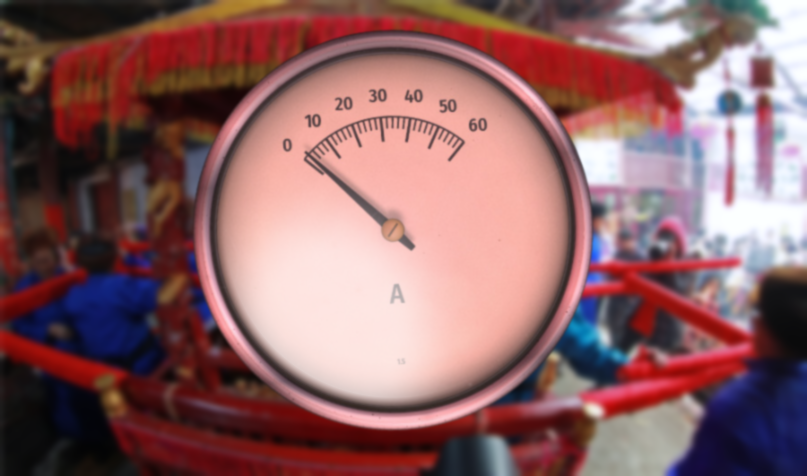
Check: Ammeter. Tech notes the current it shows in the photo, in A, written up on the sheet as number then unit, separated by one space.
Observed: 2 A
